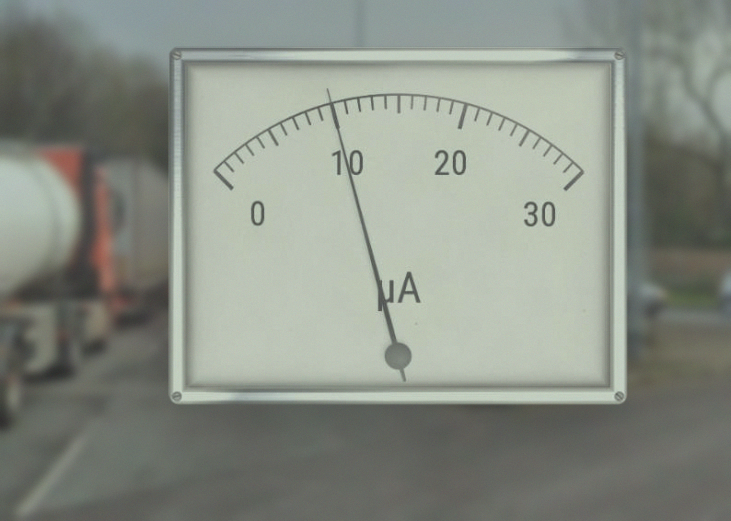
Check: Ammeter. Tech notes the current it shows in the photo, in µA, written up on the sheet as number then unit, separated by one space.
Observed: 10 µA
